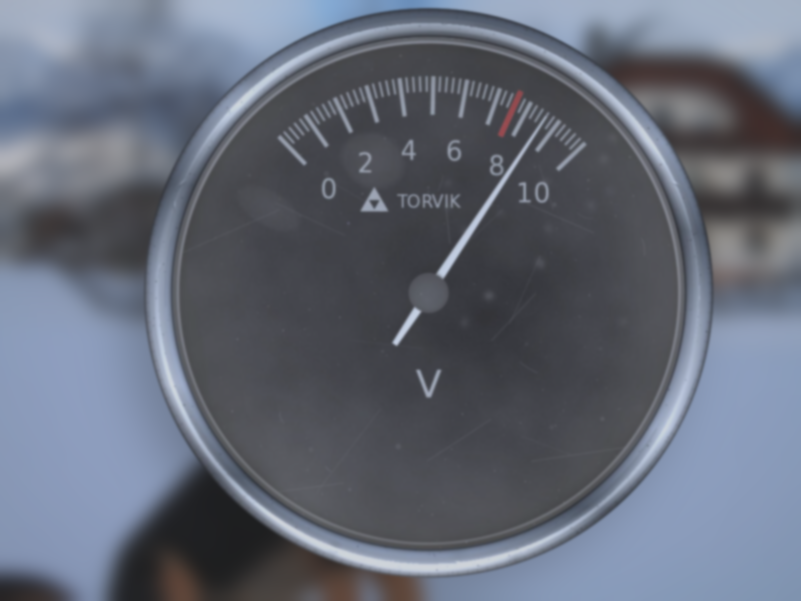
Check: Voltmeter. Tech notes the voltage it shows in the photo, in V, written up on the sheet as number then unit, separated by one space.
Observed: 8.6 V
